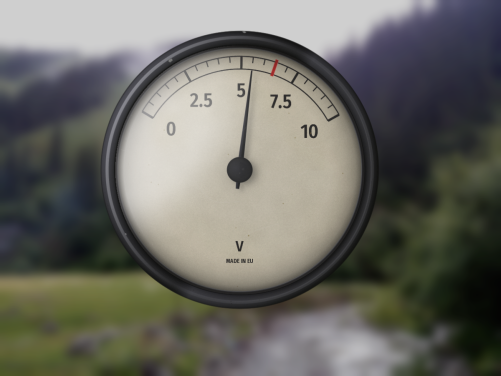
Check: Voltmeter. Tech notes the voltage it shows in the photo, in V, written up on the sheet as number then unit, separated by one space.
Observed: 5.5 V
